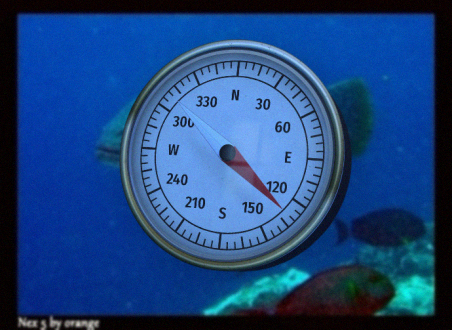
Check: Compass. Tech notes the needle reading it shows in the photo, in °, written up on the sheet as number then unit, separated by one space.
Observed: 130 °
